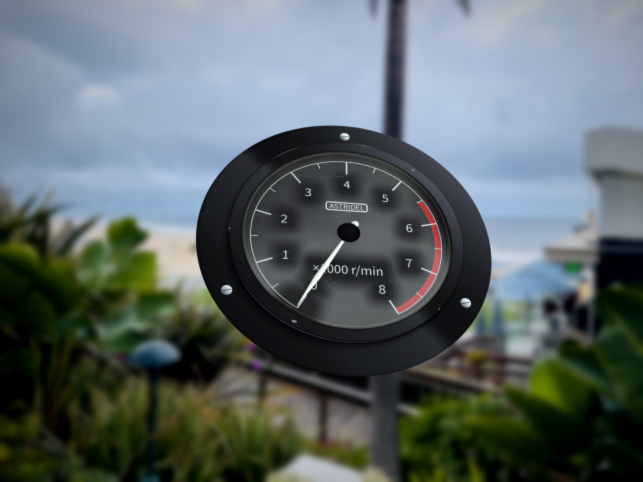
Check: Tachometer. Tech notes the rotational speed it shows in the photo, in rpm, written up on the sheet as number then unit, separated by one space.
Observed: 0 rpm
